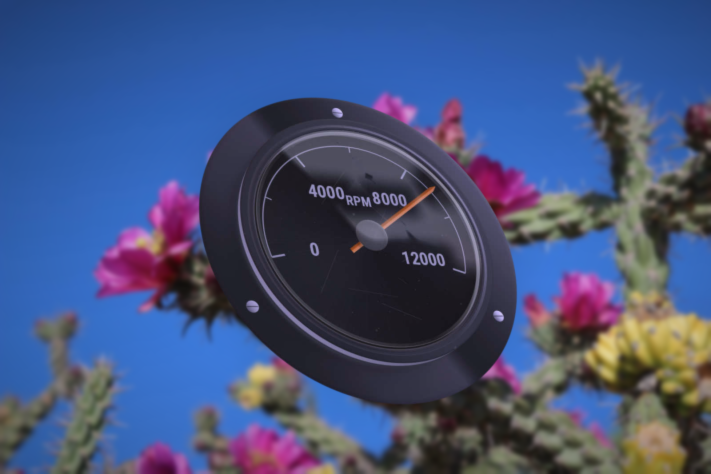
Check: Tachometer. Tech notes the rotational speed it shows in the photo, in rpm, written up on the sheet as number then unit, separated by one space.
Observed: 9000 rpm
